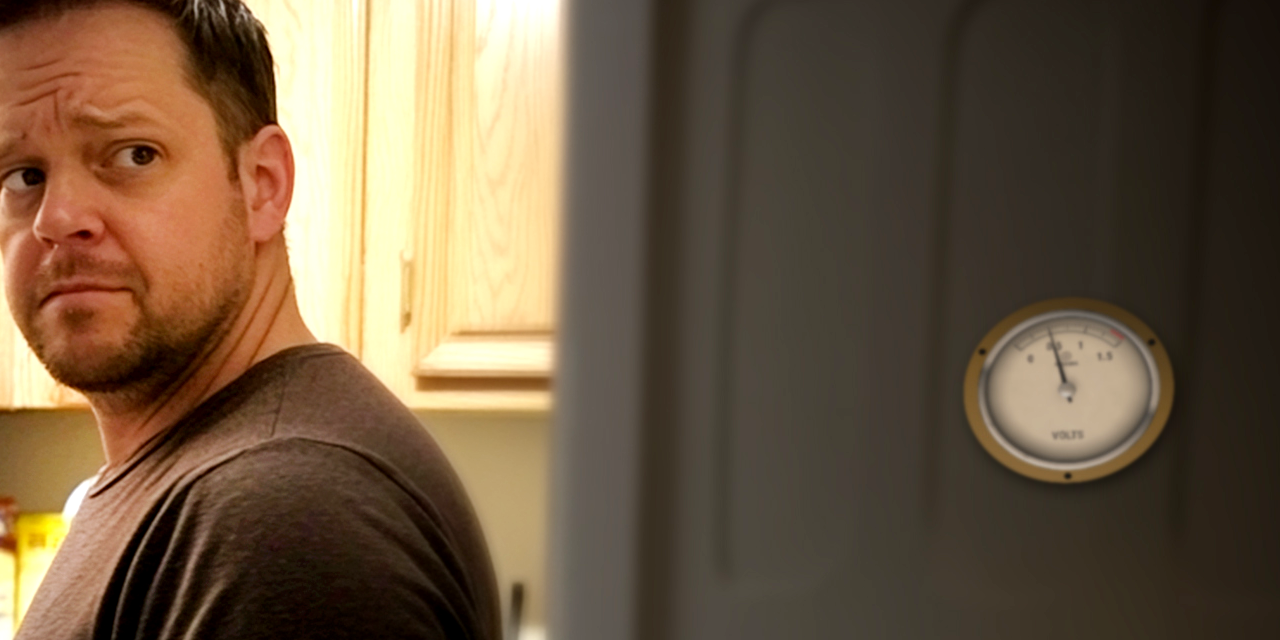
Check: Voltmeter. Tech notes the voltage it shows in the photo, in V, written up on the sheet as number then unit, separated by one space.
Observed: 0.5 V
